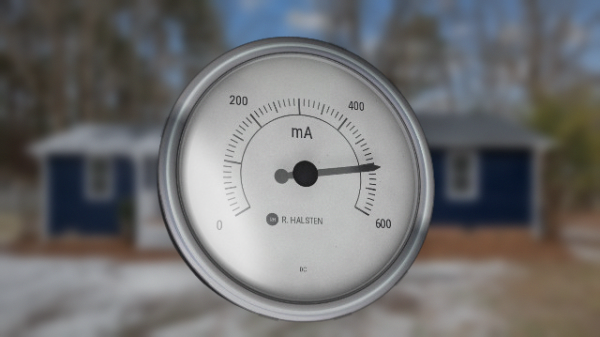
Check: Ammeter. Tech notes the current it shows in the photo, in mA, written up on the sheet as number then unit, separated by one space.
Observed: 510 mA
